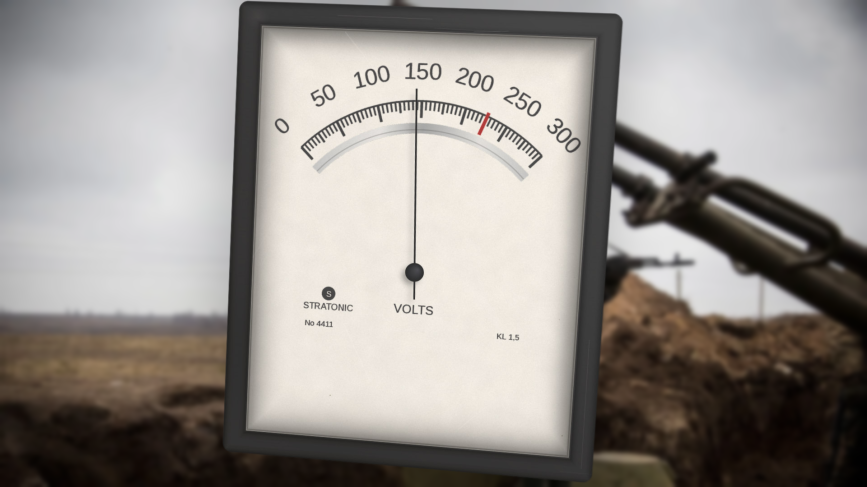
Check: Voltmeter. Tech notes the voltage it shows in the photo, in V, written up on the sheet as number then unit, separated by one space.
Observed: 145 V
